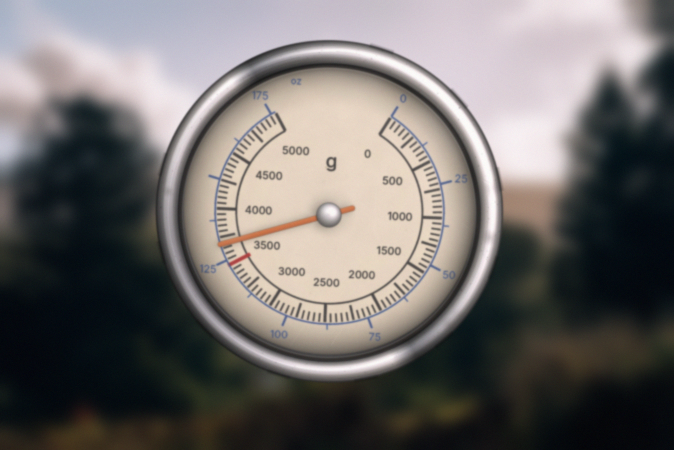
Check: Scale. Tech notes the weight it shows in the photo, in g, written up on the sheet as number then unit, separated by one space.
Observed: 3700 g
